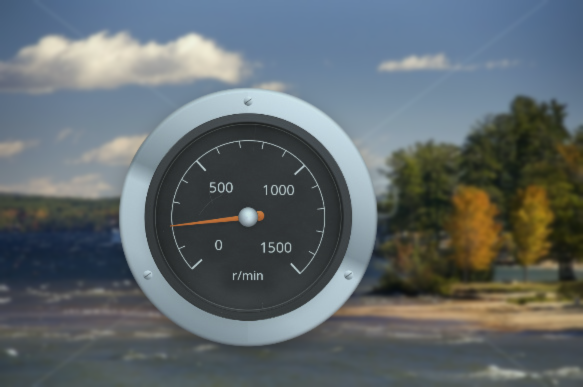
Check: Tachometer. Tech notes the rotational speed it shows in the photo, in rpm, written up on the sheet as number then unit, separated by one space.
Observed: 200 rpm
